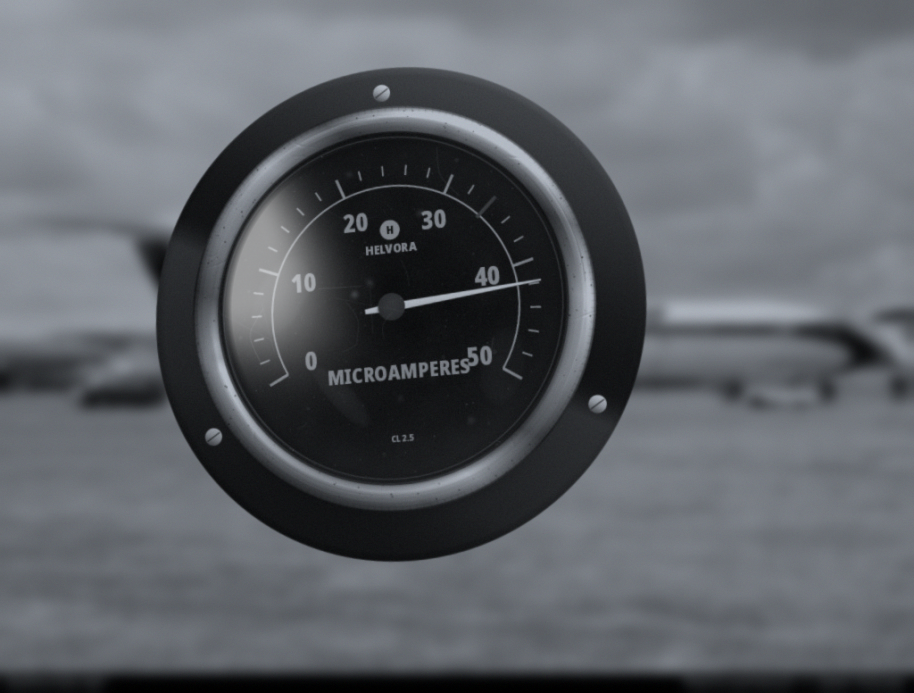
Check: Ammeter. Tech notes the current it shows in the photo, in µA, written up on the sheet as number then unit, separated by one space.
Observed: 42 µA
